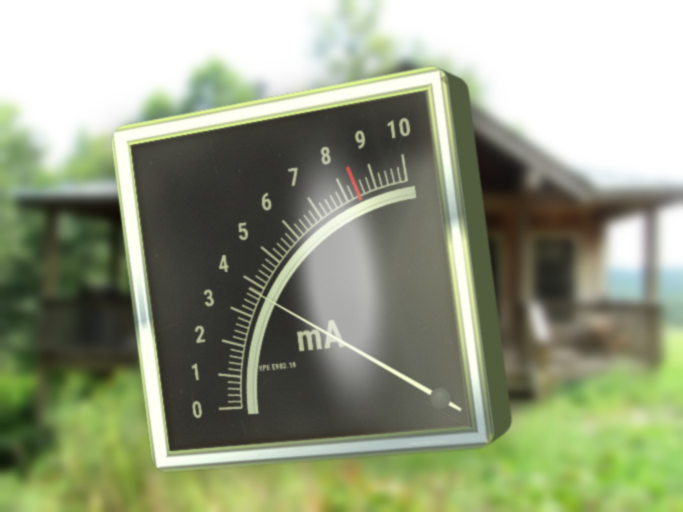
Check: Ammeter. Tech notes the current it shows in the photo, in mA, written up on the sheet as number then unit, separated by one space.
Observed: 3.8 mA
